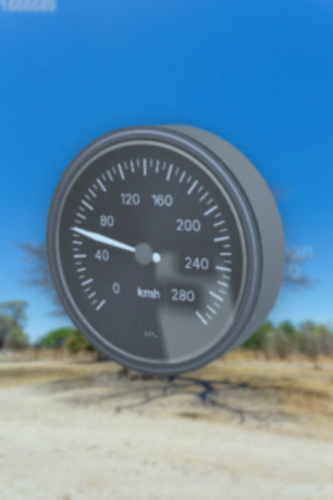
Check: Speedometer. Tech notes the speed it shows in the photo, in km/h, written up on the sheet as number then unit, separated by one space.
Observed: 60 km/h
